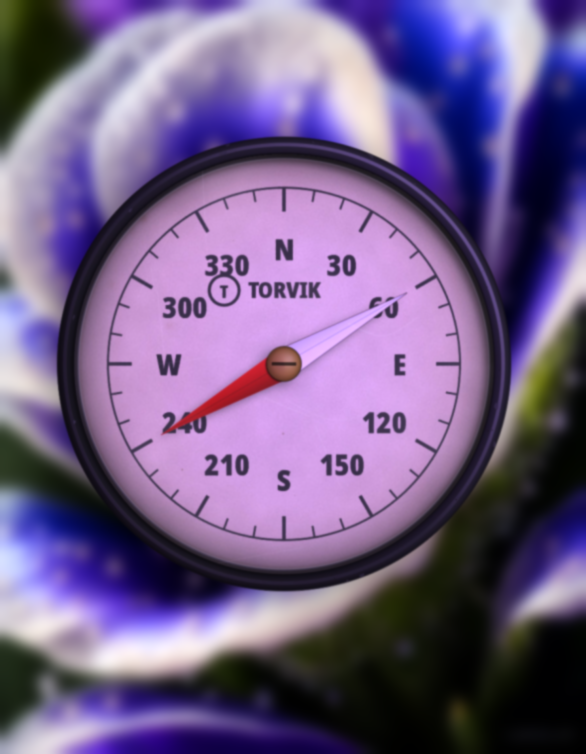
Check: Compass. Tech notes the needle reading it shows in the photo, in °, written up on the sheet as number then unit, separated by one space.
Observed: 240 °
